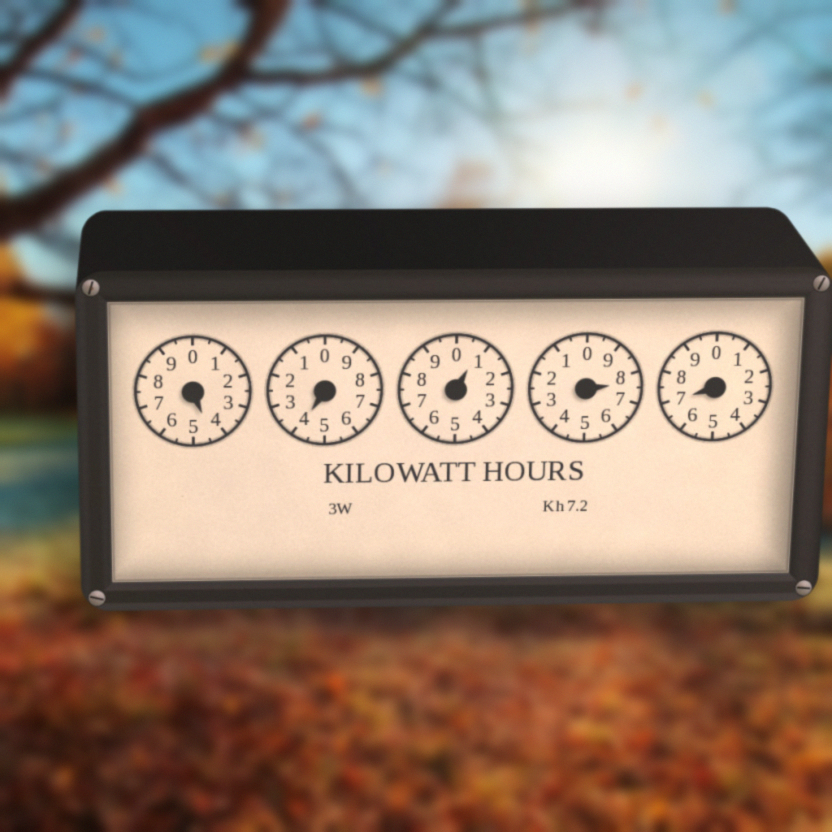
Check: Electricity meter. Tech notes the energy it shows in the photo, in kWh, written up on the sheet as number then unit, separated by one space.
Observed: 44077 kWh
